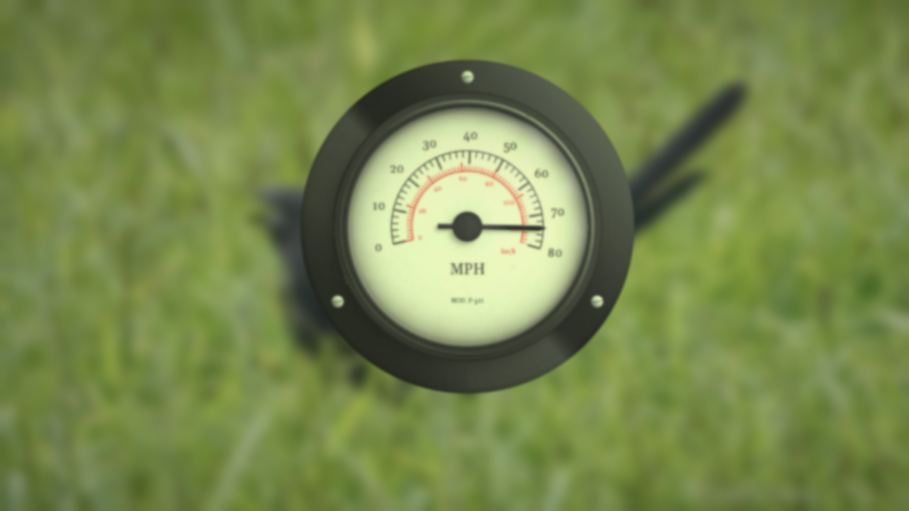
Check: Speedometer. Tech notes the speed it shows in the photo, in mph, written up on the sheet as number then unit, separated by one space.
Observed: 74 mph
